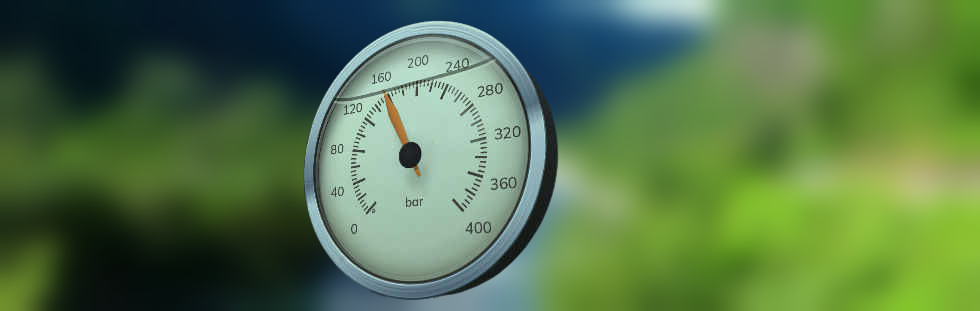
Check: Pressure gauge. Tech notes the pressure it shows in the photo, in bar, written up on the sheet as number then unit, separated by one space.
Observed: 160 bar
